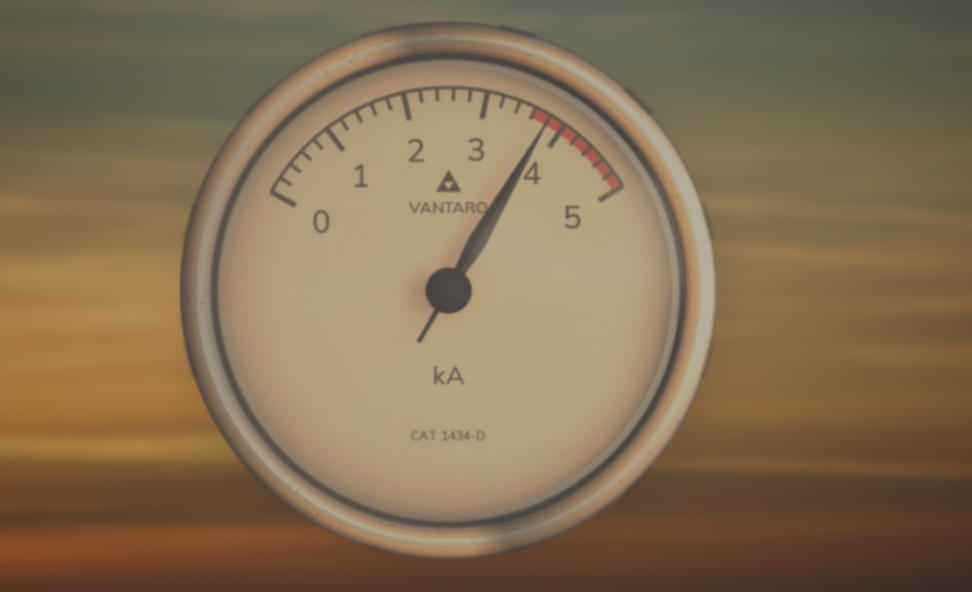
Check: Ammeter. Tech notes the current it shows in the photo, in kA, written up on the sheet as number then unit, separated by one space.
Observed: 3.8 kA
